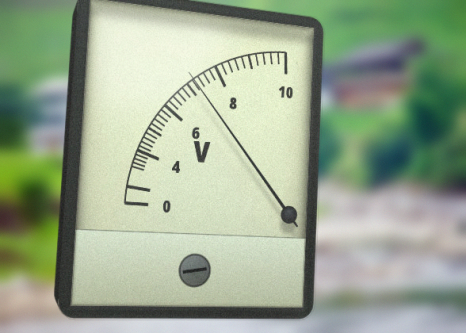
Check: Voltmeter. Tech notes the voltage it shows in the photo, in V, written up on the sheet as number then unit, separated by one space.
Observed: 7.2 V
